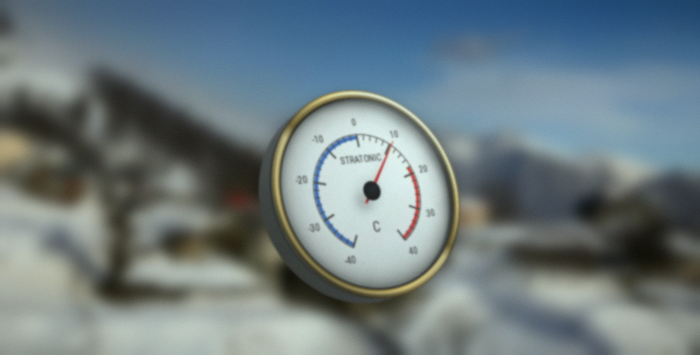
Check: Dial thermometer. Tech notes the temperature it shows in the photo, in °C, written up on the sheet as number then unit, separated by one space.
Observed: 10 °C
